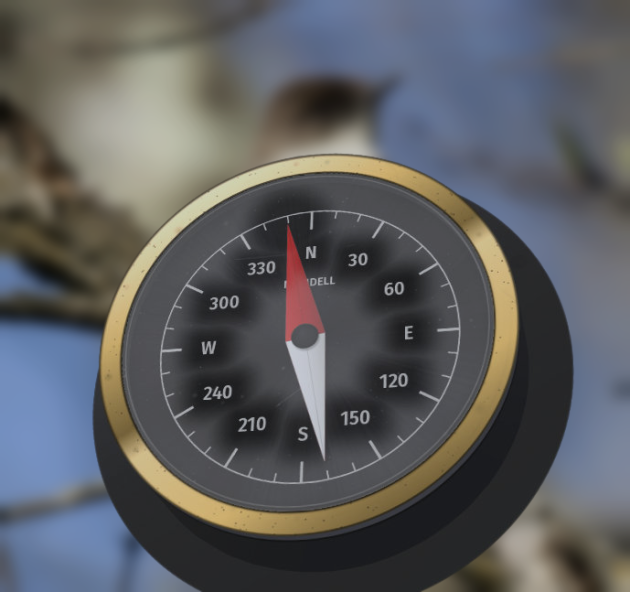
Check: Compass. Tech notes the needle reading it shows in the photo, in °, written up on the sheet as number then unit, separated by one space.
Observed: 350 °
